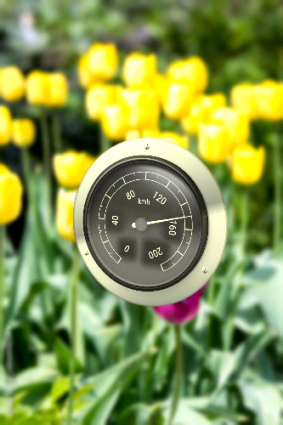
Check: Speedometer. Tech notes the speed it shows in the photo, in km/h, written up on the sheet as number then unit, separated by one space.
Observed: 150 km/h
